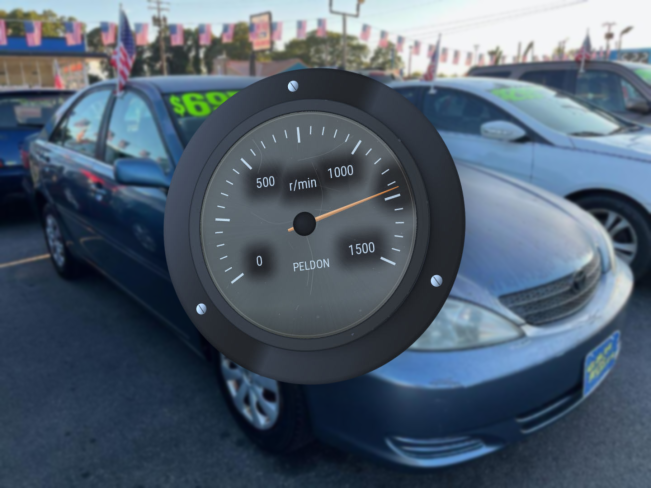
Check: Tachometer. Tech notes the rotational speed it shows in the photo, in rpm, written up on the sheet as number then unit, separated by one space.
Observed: 1225 rpm
